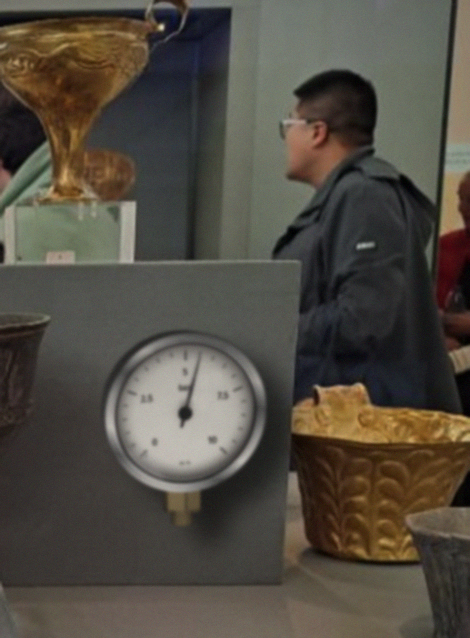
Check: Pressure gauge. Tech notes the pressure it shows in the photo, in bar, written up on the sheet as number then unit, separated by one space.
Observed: 5.5 bar
